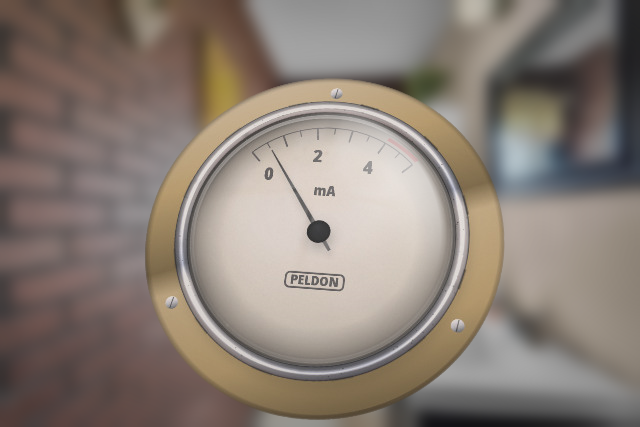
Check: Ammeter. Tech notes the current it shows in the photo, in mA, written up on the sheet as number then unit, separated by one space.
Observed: 0.5 mA
